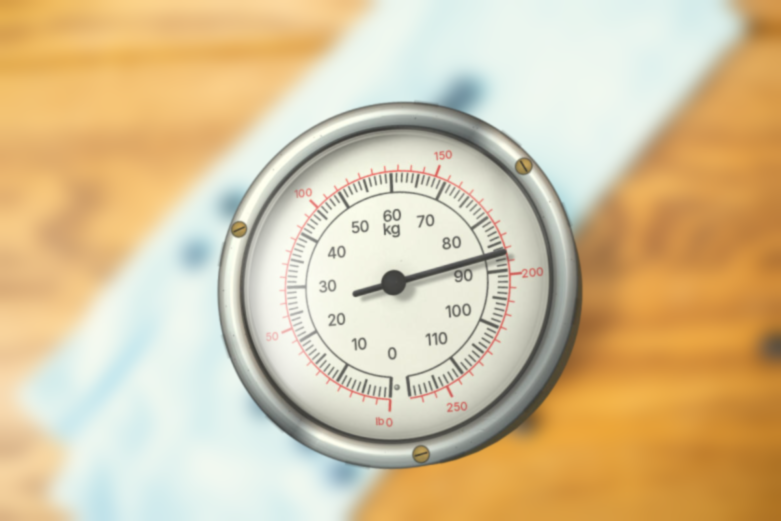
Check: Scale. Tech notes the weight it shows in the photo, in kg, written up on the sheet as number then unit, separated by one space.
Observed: 87 kg
